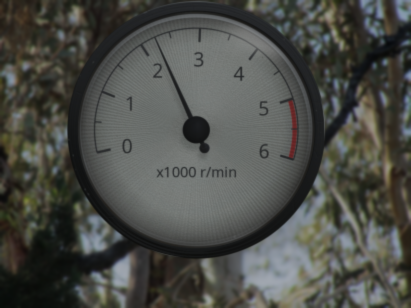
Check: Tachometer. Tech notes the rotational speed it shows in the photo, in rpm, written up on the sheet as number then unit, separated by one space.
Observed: 2250 rpm
